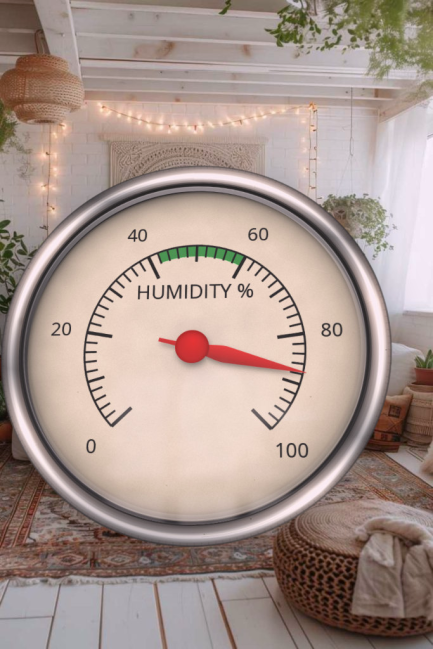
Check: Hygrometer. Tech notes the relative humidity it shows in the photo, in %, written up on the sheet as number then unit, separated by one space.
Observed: 88 %
